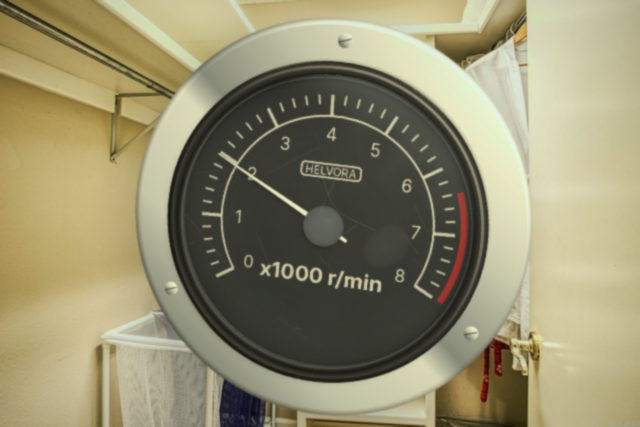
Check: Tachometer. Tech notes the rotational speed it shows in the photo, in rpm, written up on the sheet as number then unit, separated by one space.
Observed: 2000 rpm
